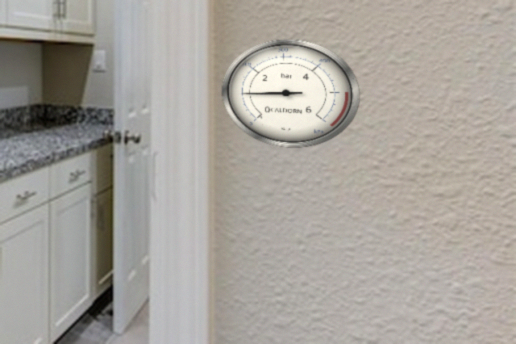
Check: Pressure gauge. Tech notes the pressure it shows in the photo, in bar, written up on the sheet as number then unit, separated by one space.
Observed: 1 bar
